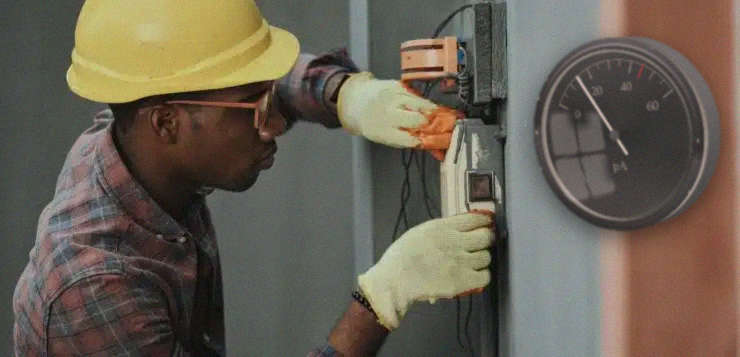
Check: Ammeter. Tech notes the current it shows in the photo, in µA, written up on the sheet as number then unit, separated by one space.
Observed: 15 µA
